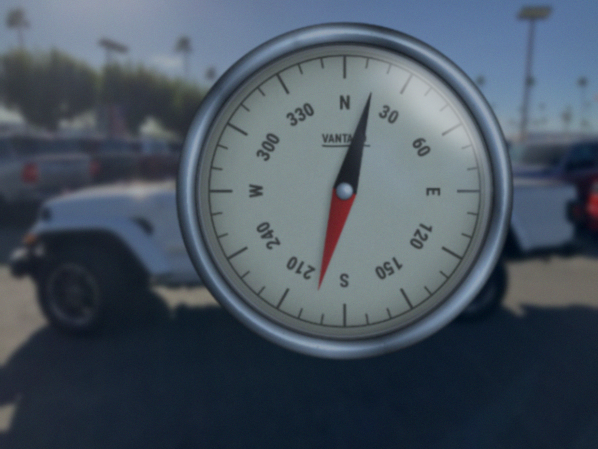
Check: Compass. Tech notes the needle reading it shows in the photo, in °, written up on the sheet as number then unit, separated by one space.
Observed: 195 °
